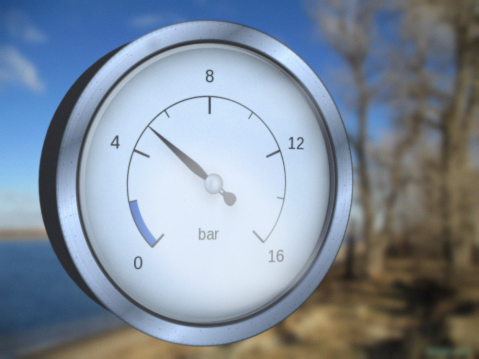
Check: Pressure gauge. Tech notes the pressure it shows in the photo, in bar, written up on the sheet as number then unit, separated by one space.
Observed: 5 bar
